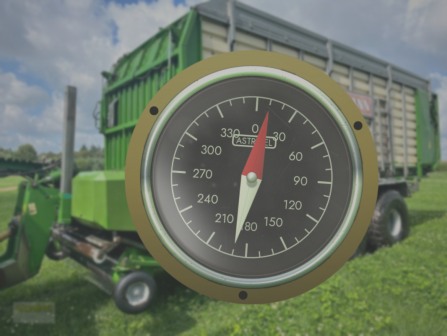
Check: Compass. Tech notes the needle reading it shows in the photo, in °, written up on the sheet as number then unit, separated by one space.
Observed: 10 °
